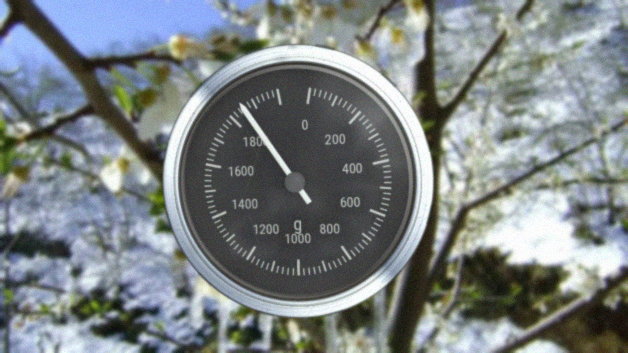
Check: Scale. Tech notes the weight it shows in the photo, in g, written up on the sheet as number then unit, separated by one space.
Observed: 1860 g
